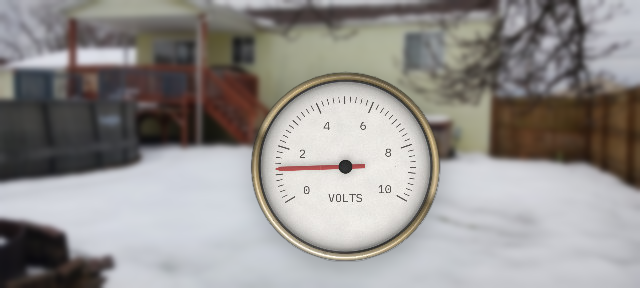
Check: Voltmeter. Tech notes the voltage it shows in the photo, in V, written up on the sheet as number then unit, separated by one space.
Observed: 1.2 V
